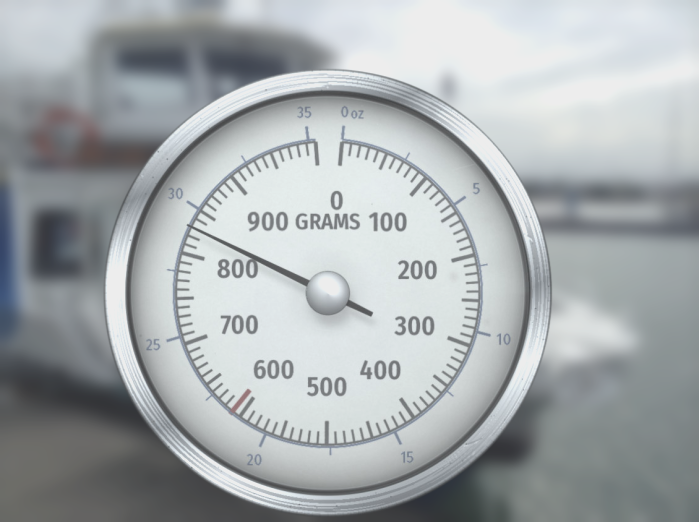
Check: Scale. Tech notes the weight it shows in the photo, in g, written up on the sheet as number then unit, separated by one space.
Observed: 830 g
